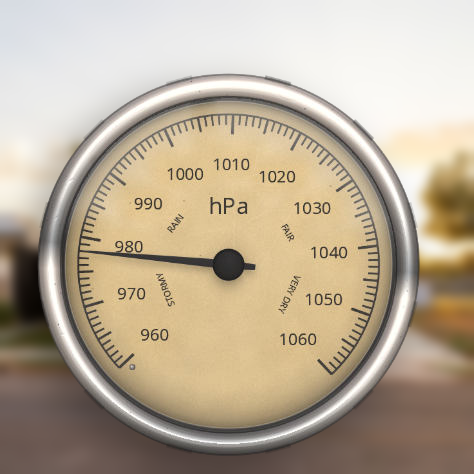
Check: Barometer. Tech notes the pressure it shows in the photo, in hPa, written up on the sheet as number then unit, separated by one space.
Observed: 978 hPa
